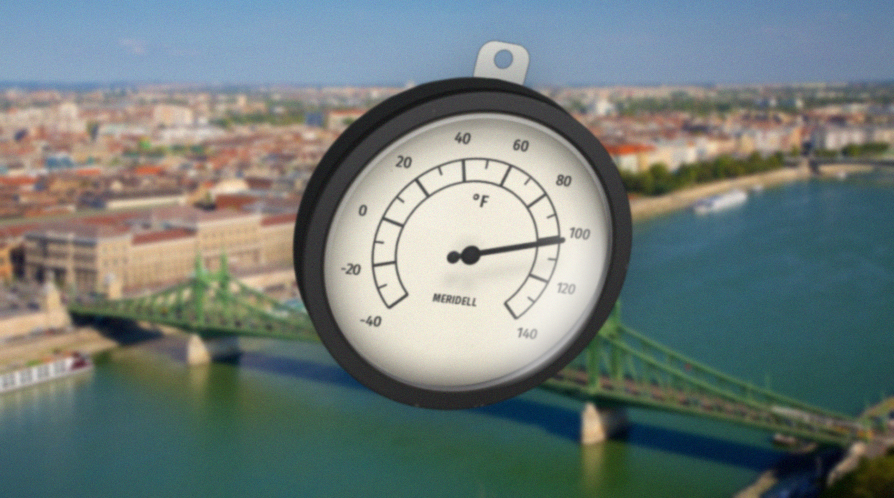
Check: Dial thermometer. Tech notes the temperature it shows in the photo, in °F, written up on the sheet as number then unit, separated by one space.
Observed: 100 °F
